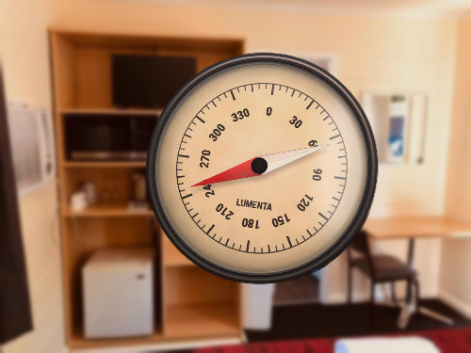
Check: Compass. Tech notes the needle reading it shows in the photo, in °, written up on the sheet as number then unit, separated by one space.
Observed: 245 °
